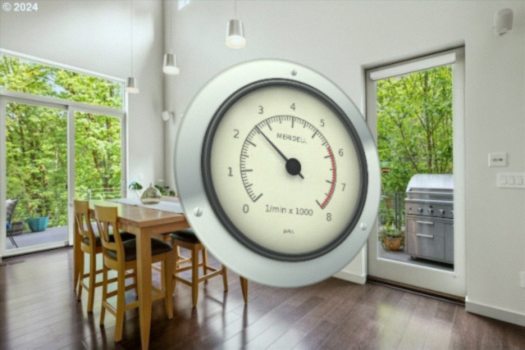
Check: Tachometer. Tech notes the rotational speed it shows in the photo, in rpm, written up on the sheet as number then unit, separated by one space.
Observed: 2500 rpm
